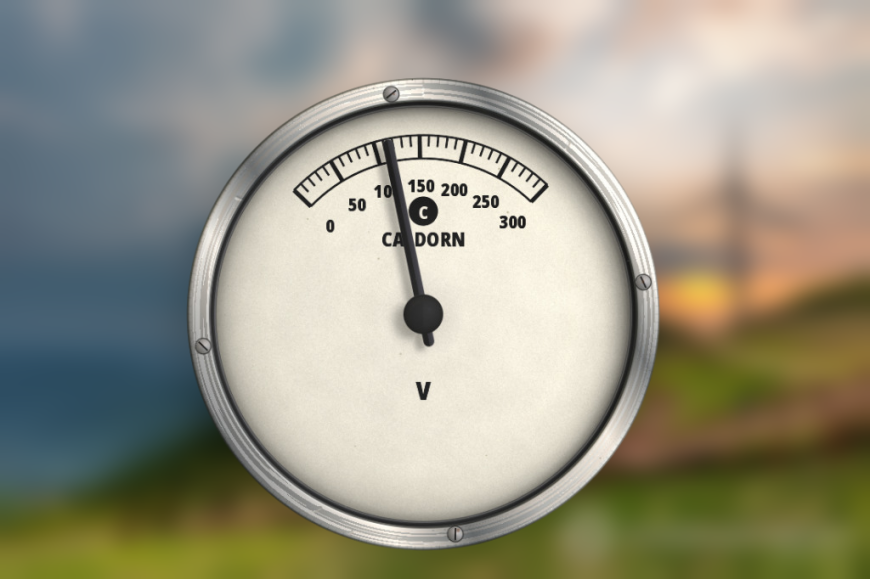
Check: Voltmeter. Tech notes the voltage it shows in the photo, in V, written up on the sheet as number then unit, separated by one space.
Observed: 115 V
